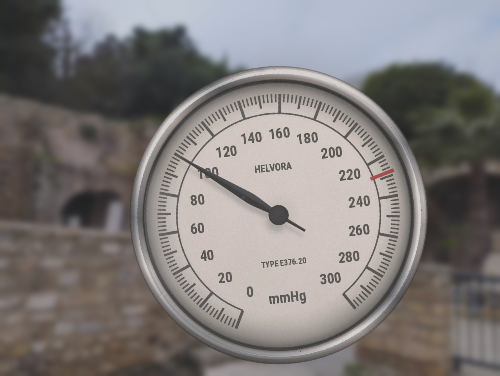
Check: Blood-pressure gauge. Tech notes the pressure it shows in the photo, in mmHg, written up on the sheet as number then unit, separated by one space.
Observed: 100 mmHg
